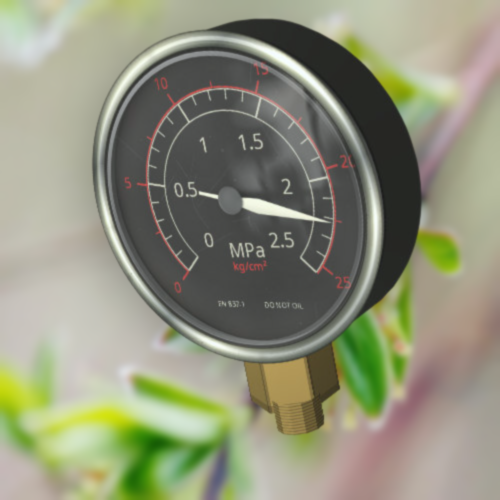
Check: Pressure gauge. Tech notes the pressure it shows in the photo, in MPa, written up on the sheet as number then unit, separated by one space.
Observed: 2.2 MPa
